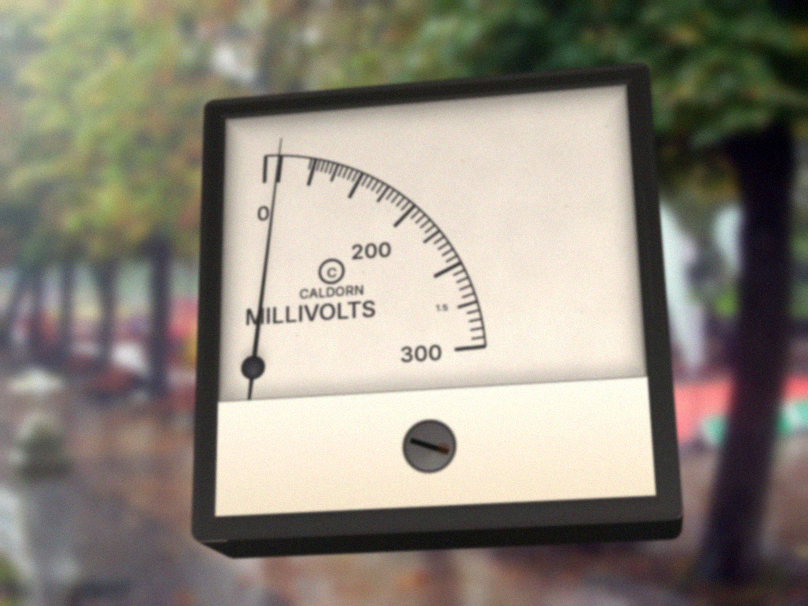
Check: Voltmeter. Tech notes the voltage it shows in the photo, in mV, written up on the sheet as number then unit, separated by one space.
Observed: 50 mV
